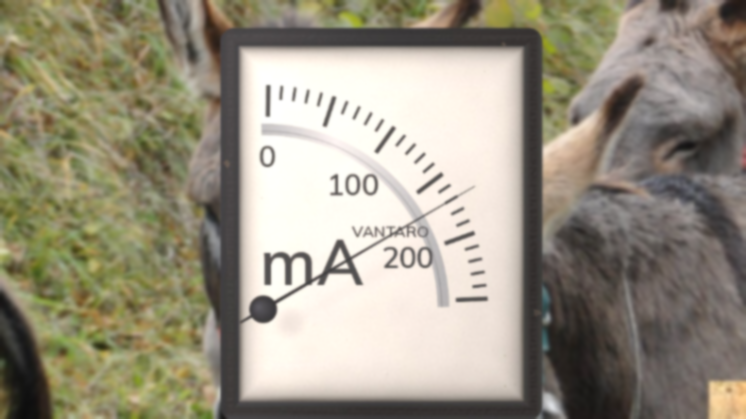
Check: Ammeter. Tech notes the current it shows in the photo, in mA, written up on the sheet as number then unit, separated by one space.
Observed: 170 mA
